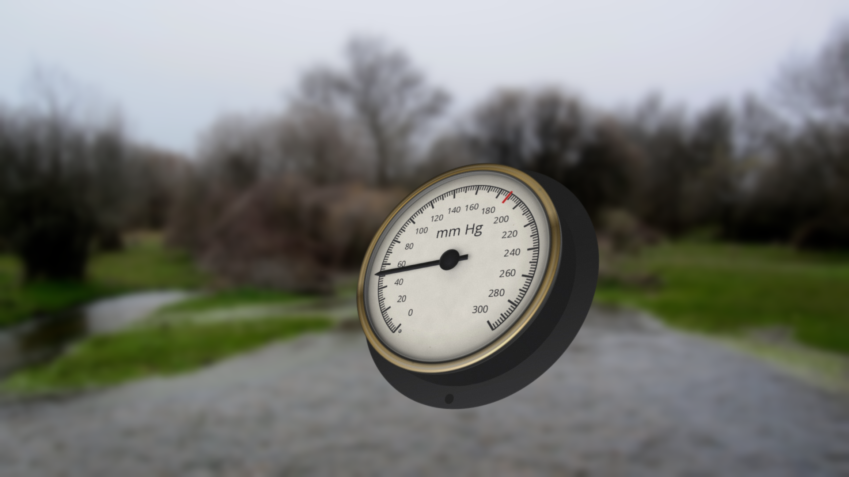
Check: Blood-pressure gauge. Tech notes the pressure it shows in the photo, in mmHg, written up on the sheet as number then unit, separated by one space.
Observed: 50 mmHg
